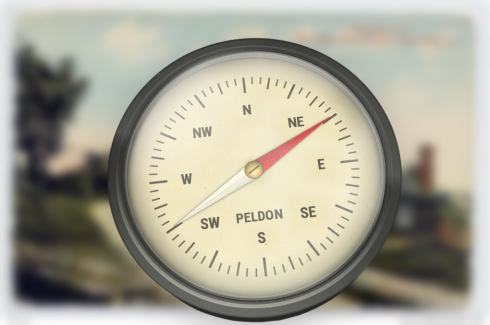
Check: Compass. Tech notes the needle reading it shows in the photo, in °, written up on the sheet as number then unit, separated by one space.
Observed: 60 °
